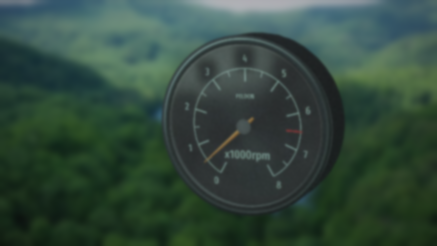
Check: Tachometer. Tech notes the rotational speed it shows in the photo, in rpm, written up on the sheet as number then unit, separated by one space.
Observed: 500 rpm
